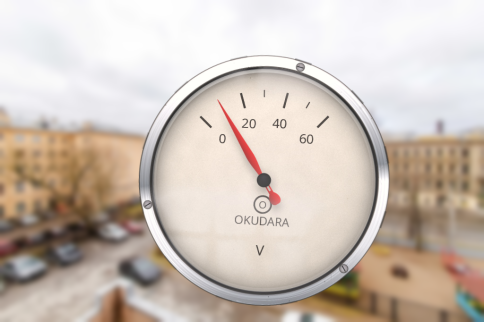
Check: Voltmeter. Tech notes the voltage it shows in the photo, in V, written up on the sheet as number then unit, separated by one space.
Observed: 10 V
